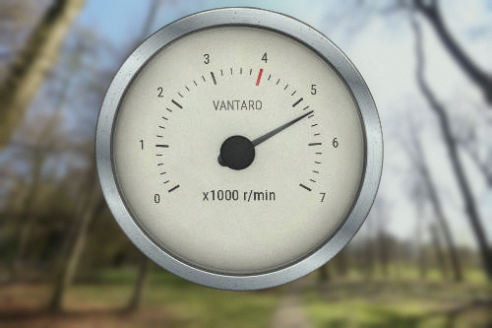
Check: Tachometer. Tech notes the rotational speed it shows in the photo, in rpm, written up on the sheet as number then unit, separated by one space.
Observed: 5300 rpm
